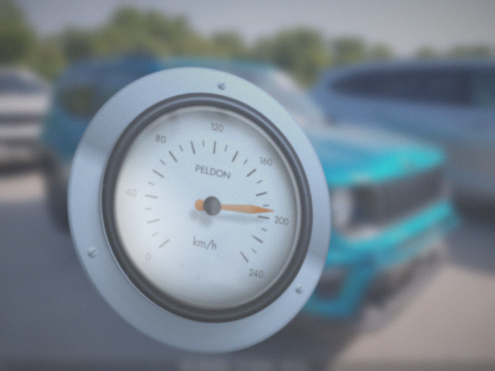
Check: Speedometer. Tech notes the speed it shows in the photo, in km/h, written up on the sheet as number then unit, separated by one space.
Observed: 195 km/h
